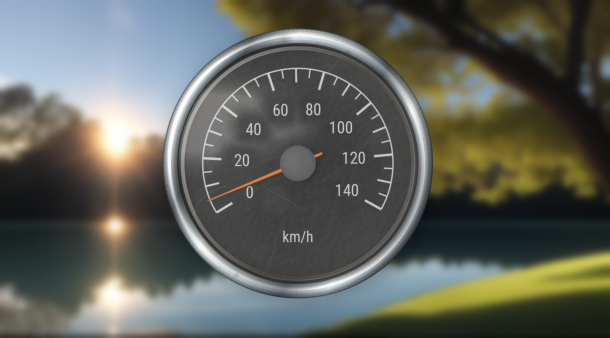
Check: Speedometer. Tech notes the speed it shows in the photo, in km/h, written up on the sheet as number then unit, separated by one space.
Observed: 5 km/h
